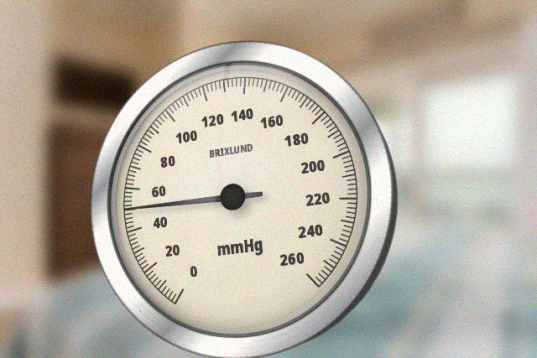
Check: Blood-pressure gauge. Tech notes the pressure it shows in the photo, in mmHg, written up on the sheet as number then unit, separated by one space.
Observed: 50 mmHg
